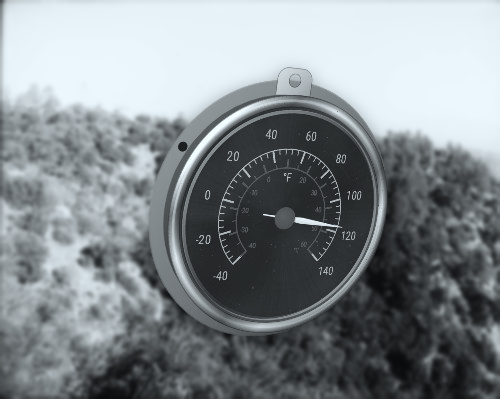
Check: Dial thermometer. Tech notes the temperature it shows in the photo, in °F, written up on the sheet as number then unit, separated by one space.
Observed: 116 °F
